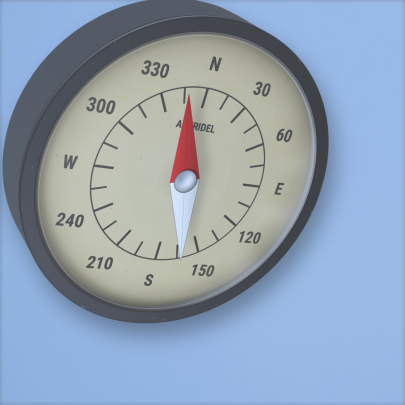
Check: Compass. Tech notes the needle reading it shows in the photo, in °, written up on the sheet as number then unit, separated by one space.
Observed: 345 °
